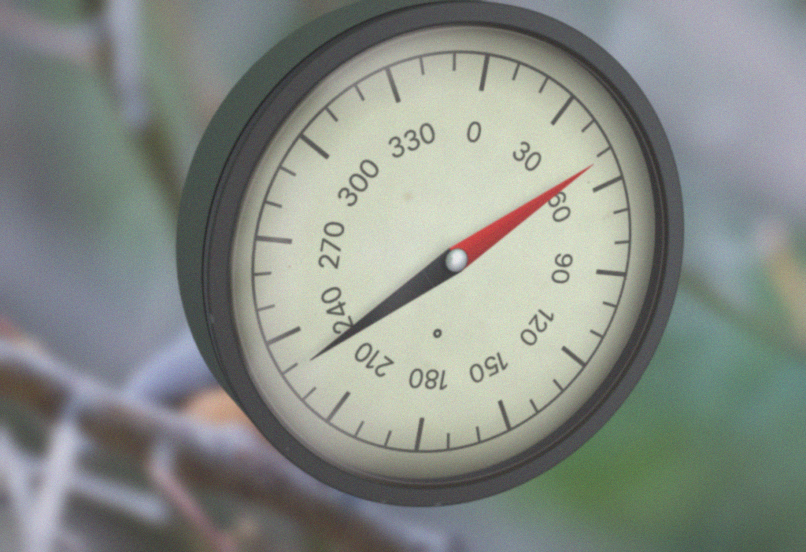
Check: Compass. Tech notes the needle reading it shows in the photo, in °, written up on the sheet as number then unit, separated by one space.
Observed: 50 °
